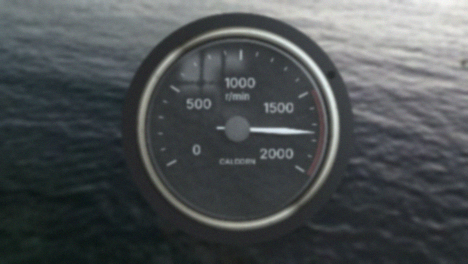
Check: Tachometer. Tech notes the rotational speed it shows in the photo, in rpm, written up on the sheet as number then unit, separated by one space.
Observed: 1750 rpm
